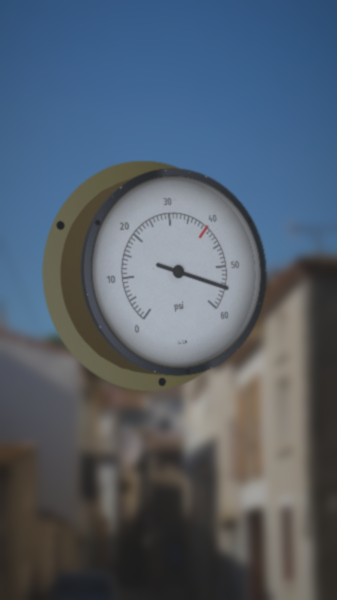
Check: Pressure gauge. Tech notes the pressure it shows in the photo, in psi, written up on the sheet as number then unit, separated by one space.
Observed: 55 psi
